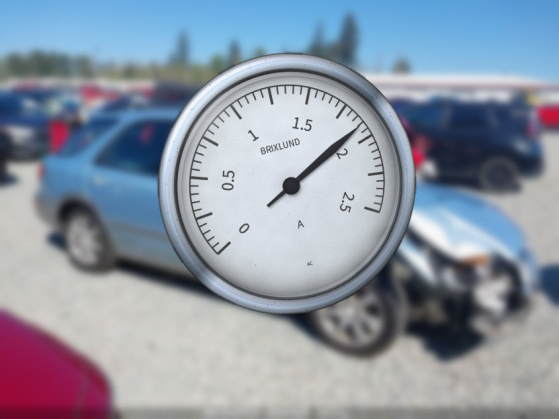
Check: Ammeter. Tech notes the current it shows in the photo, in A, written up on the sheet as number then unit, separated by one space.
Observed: 1.9 A
